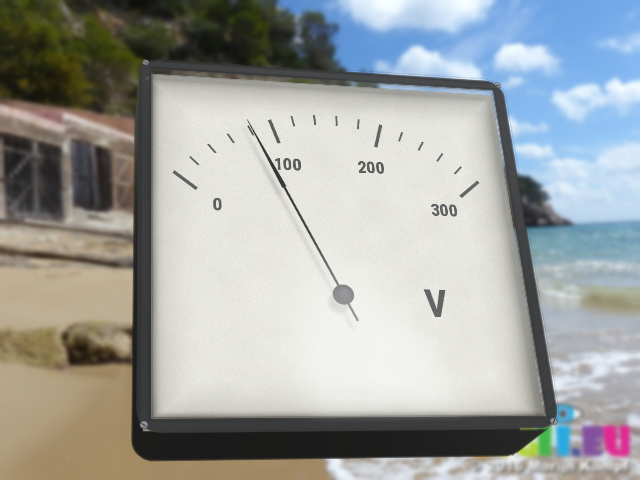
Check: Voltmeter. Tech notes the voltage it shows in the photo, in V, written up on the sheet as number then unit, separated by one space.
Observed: 80 V
